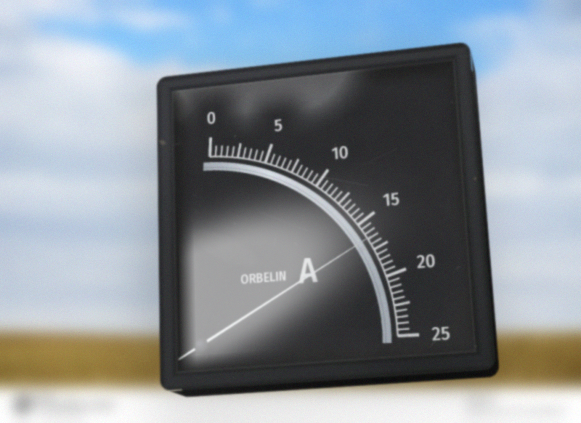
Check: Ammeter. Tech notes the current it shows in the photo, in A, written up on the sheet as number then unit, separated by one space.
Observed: 16.5 A
